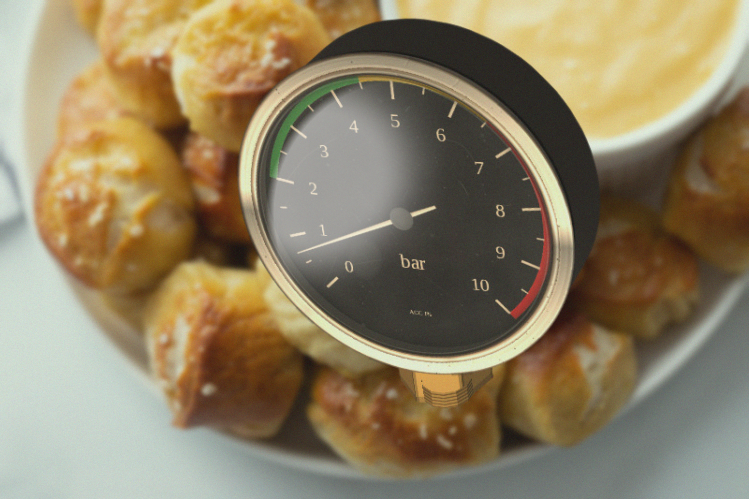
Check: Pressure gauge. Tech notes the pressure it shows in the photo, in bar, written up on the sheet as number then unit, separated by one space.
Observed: 0.75 bar
